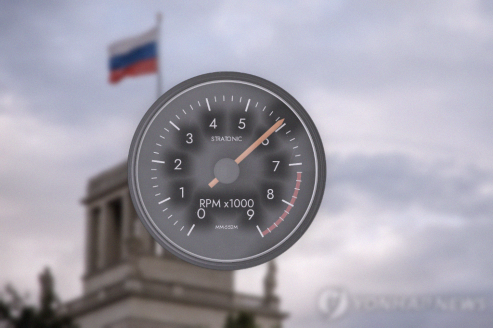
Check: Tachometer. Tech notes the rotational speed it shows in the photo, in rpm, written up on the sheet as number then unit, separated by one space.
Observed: 5900 rpm
